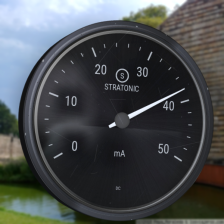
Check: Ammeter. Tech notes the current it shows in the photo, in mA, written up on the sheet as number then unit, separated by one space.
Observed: 38 mA
